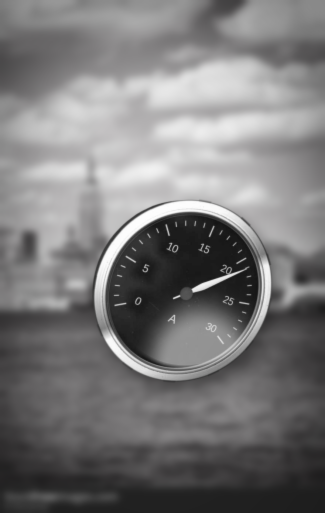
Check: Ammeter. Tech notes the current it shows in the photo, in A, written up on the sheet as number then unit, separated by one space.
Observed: 21 A
